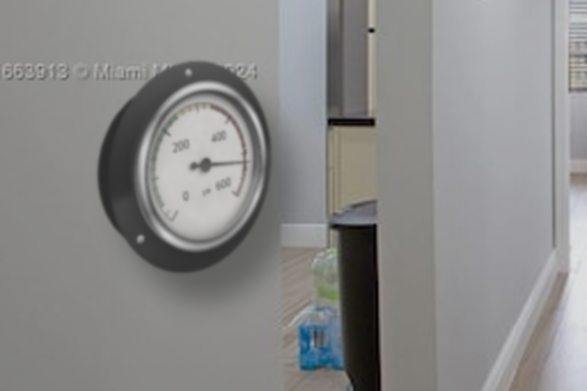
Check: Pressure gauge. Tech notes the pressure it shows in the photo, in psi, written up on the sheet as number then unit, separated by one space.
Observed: 520 psi
